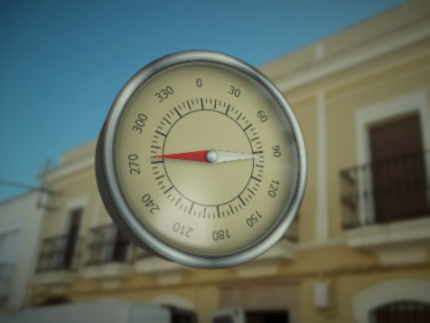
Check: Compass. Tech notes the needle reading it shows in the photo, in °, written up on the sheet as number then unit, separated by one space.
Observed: 275 °
